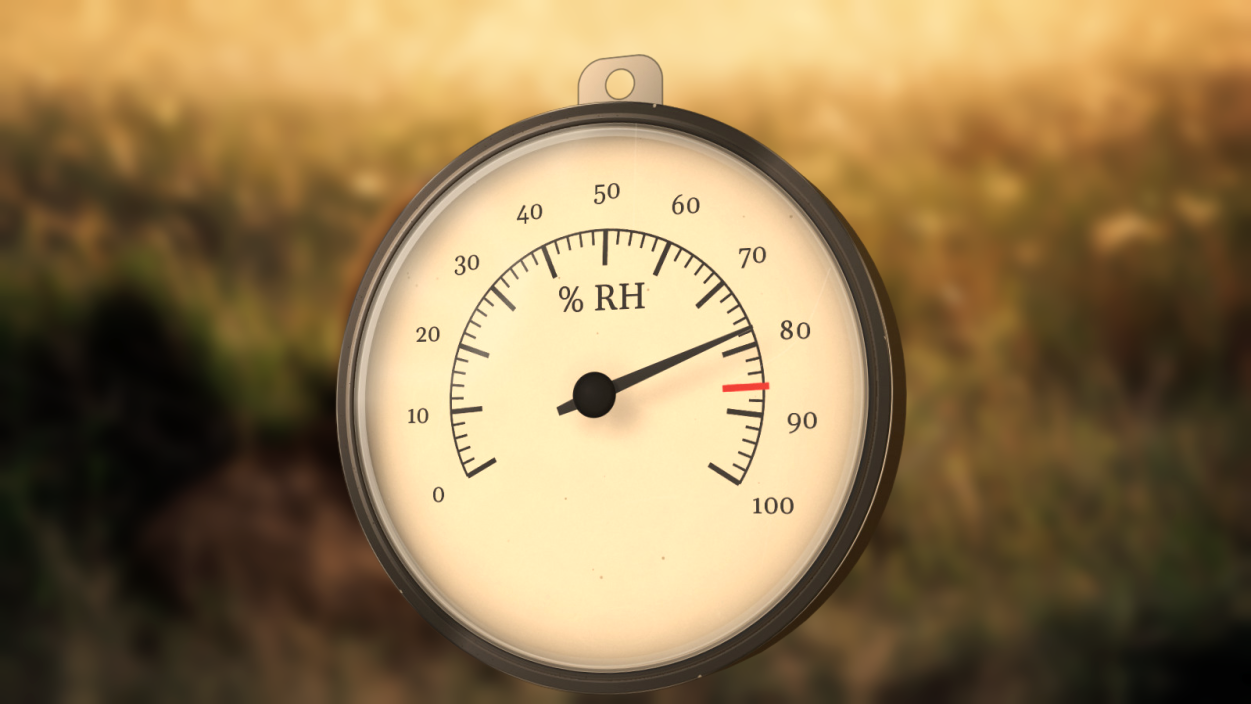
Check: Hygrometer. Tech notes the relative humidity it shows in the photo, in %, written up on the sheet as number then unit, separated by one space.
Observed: 78 %
